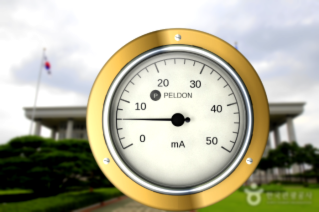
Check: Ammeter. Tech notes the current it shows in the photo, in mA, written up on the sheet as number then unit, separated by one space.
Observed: 6 mA
